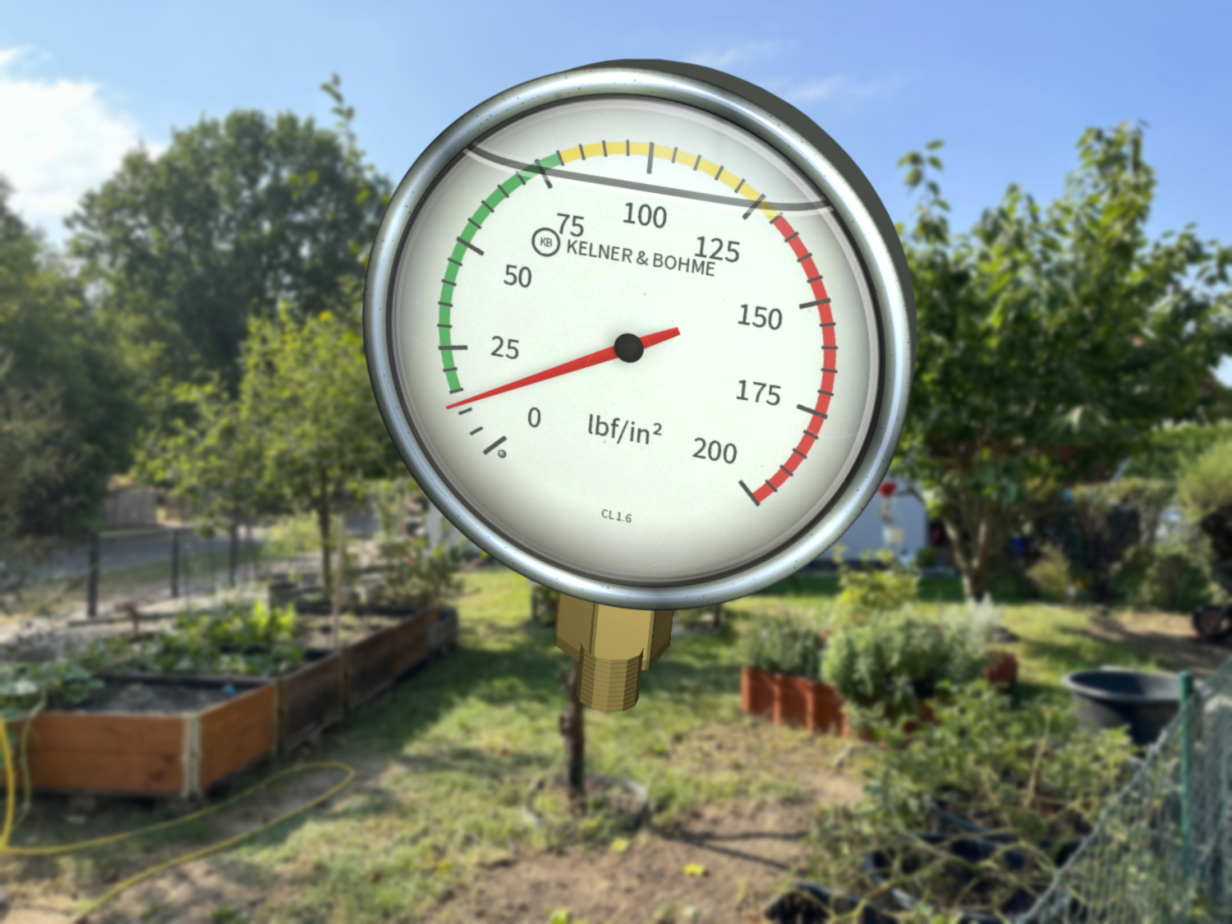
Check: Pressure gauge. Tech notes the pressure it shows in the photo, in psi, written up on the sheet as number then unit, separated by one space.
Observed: 12.5 psi
